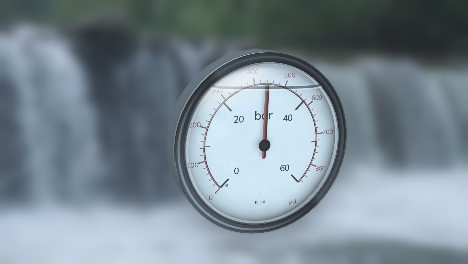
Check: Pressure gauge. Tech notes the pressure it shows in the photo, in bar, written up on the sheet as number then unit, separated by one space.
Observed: 30 bar
